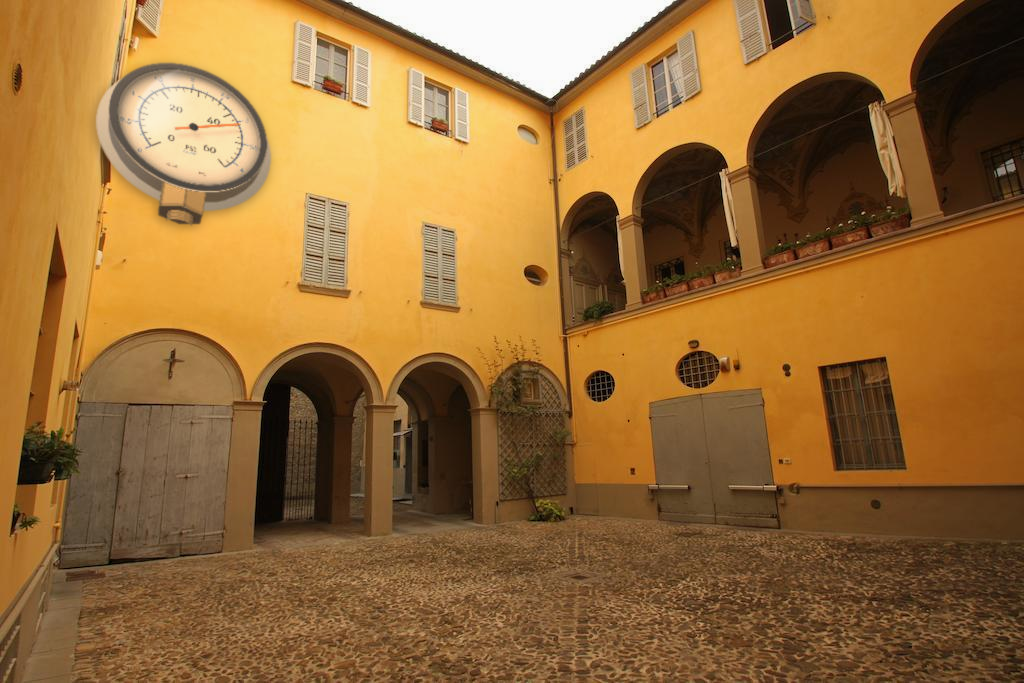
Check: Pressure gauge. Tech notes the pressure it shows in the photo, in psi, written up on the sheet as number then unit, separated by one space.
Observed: 44 psi
